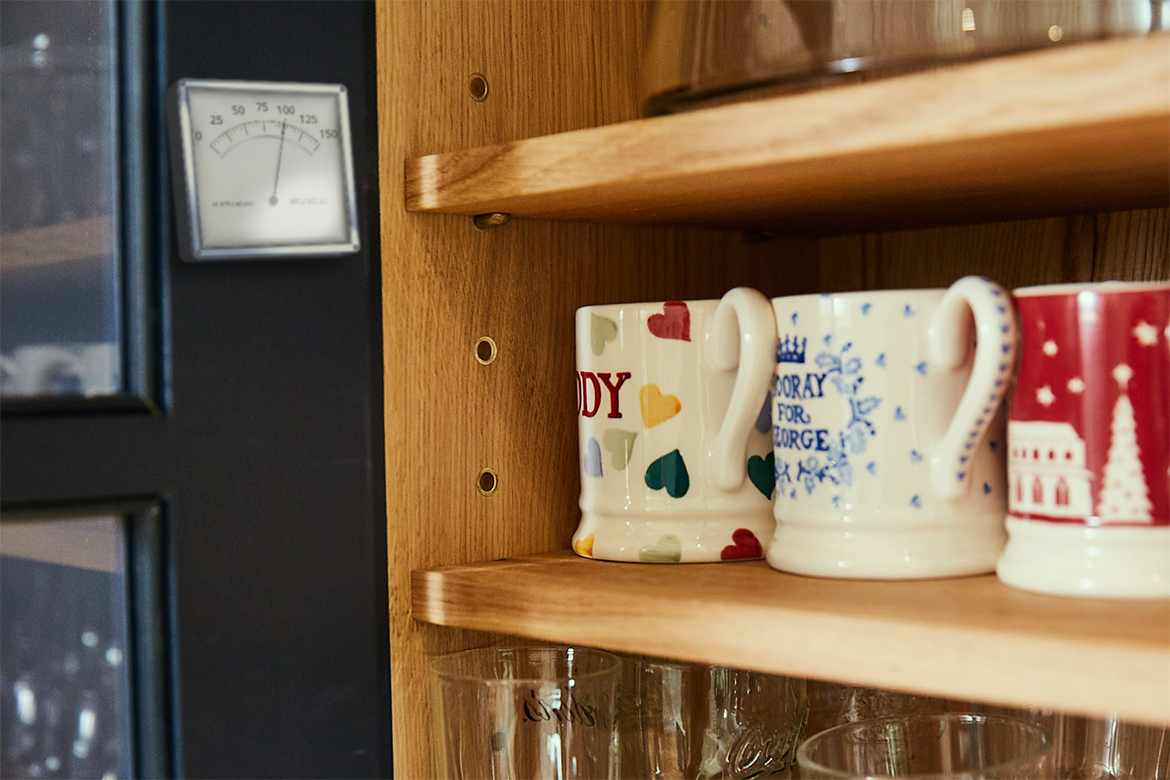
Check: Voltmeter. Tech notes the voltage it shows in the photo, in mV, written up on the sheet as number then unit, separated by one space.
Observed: 100 mV
